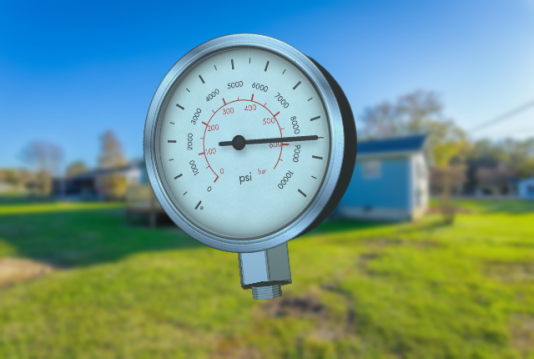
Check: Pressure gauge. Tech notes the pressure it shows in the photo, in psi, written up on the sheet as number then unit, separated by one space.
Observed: 8500 psi
